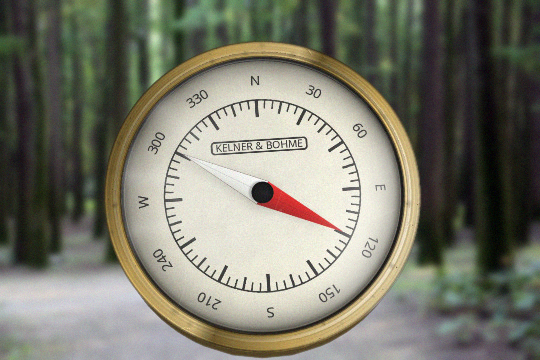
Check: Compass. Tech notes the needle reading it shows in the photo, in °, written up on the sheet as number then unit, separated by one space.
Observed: 120 °
